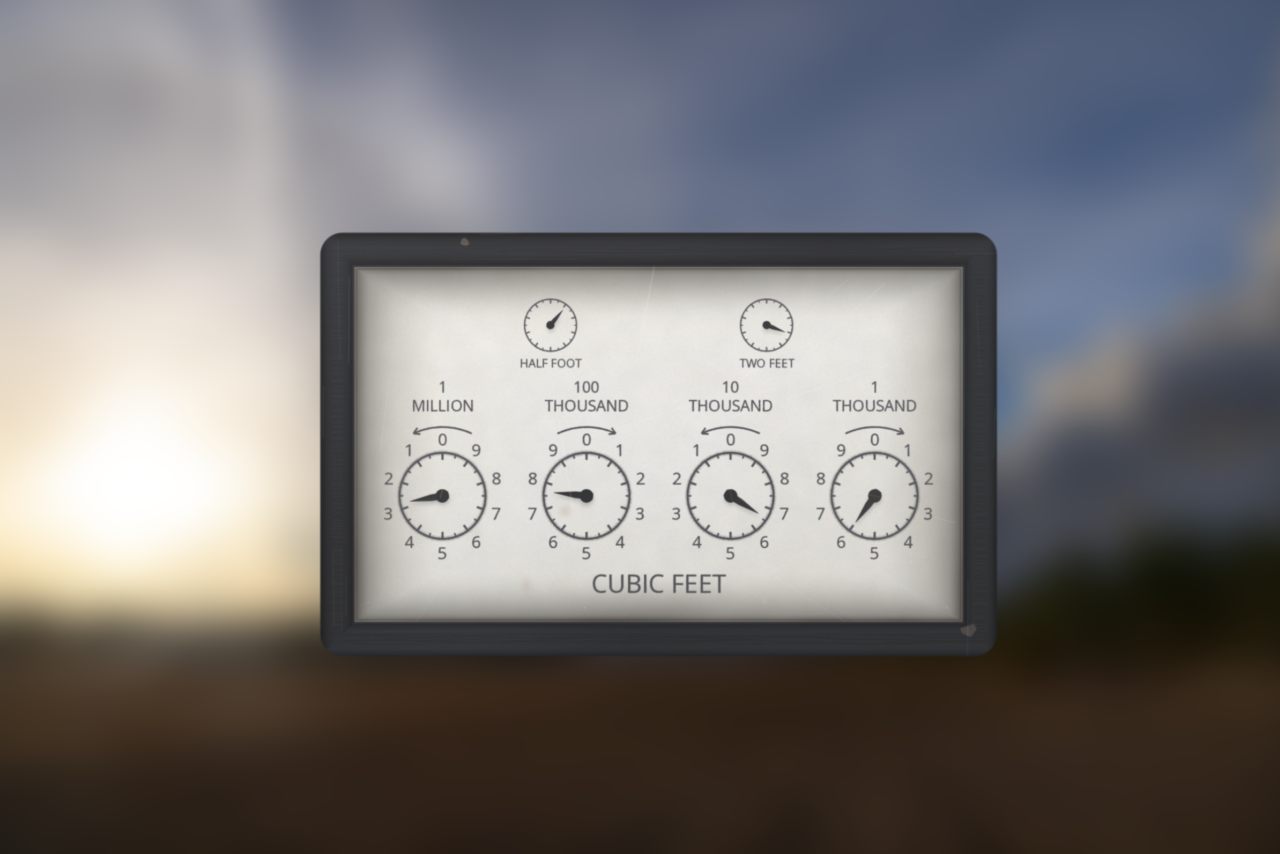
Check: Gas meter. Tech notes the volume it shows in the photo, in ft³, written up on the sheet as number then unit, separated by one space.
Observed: 276600 ft³
